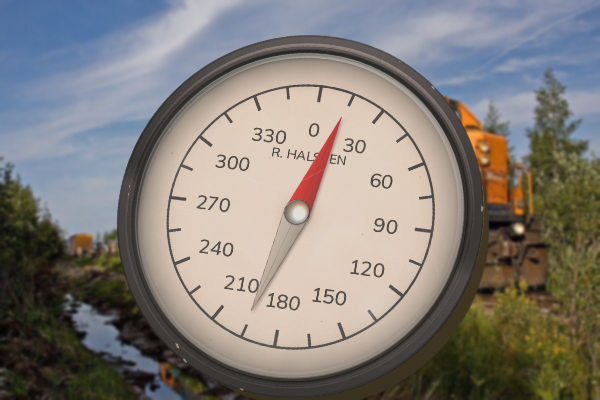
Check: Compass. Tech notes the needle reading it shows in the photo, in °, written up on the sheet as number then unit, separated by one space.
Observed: 15 °
